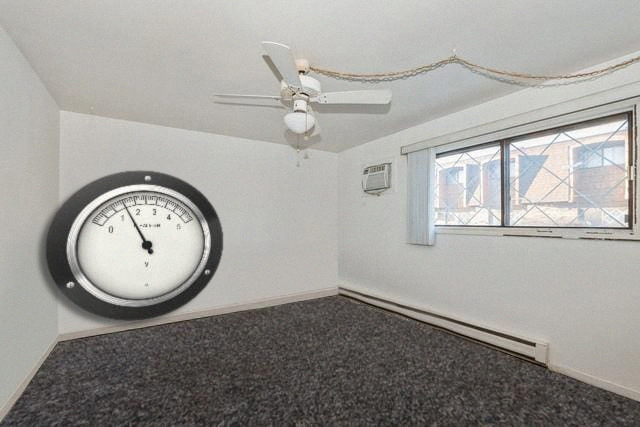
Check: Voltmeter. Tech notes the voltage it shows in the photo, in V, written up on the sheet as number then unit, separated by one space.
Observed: 1.5 V
